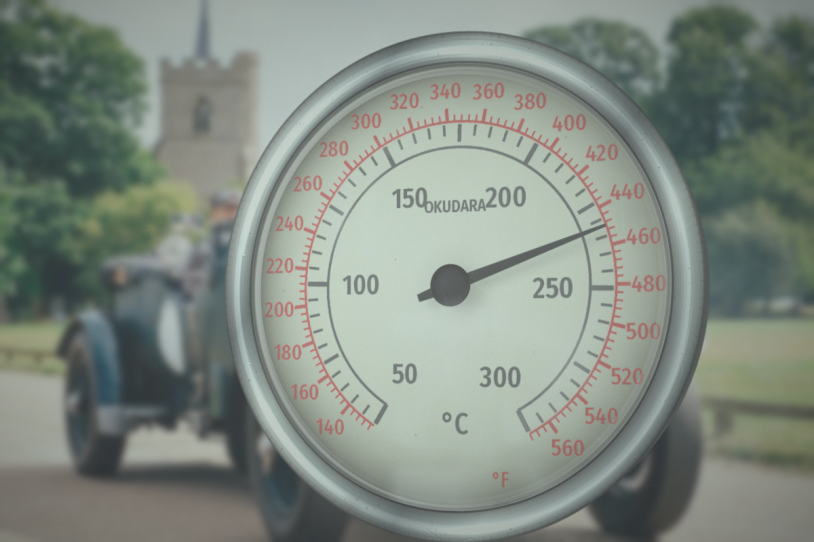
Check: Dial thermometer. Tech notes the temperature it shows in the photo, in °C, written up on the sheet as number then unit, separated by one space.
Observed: 232.5 °C
